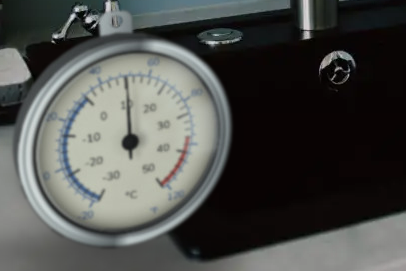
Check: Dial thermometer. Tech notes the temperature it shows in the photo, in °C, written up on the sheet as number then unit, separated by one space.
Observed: 10 °C
